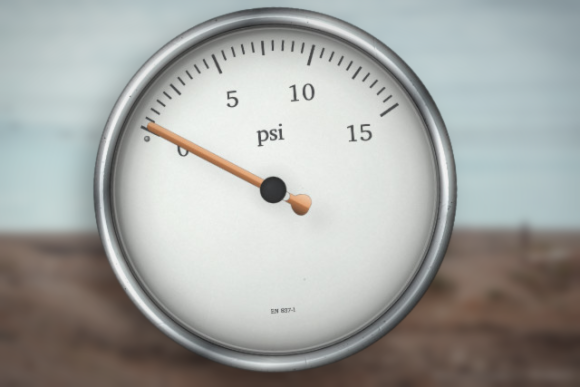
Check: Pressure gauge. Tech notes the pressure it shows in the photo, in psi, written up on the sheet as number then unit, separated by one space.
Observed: 0.25 psi
